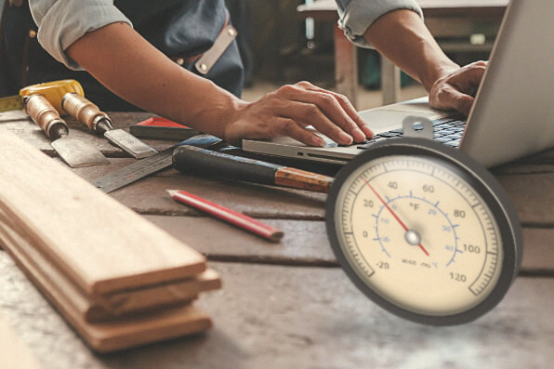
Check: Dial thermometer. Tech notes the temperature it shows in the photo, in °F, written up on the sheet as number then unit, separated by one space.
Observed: 30 °F
